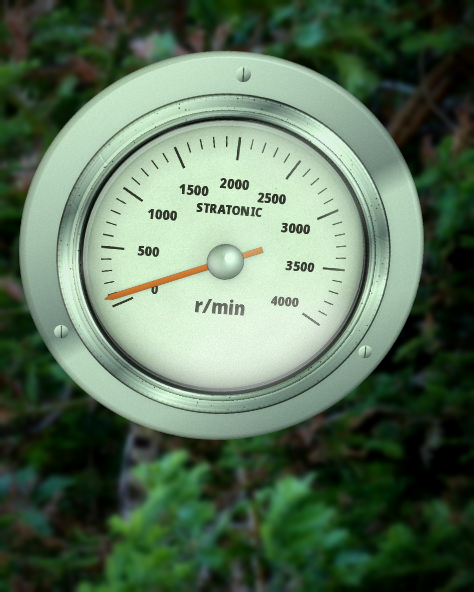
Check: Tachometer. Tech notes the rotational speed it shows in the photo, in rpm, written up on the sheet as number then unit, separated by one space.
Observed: 100 rpm
